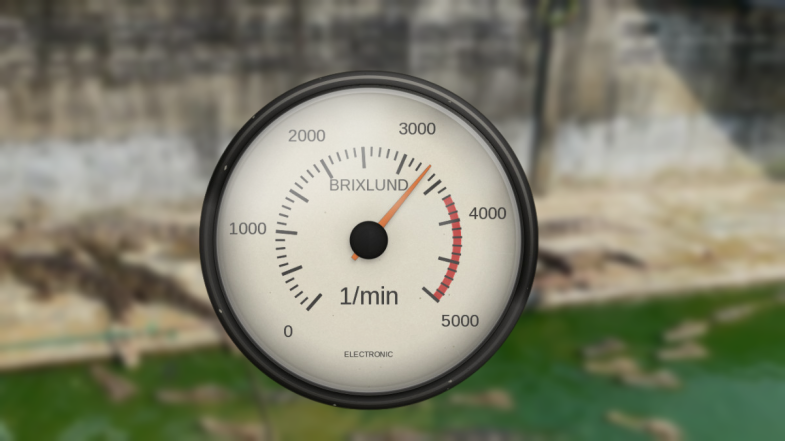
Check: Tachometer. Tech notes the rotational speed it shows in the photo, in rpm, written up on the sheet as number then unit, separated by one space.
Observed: 3300 rpm
